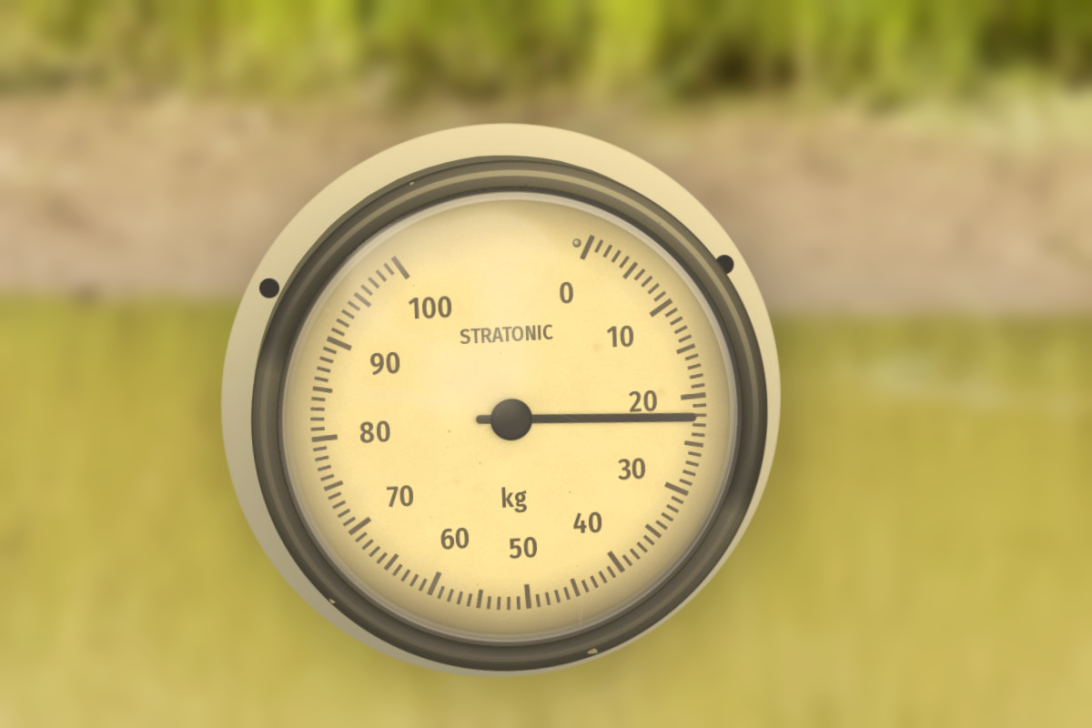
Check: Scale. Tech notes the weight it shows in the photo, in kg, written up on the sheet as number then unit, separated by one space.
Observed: 22 kg
